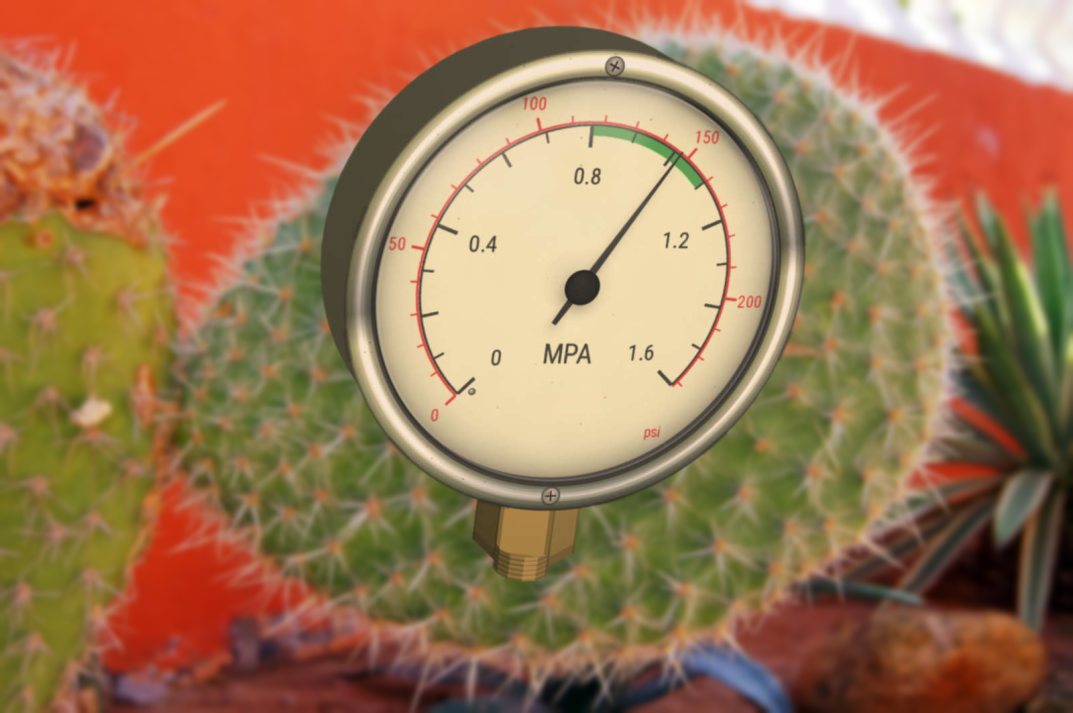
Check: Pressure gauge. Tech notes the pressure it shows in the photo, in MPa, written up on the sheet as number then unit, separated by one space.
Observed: 1 MPa
